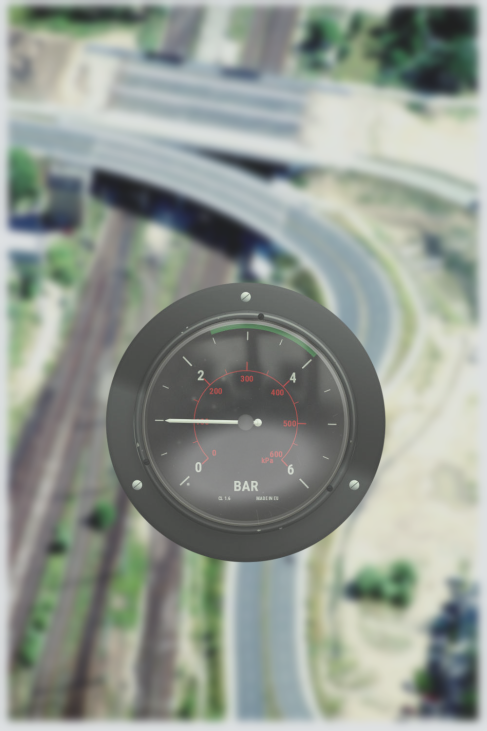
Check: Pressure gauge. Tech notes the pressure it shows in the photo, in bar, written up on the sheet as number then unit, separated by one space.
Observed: 1 bar
